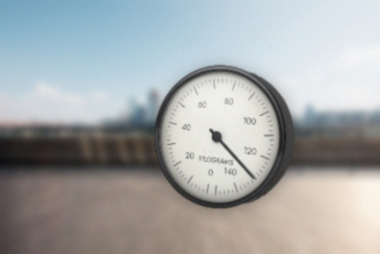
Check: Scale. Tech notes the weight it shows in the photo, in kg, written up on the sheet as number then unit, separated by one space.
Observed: 130 kg
